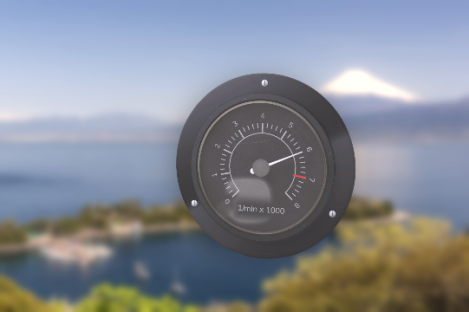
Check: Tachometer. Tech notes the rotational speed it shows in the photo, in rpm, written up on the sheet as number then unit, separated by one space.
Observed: 6000 rpm
